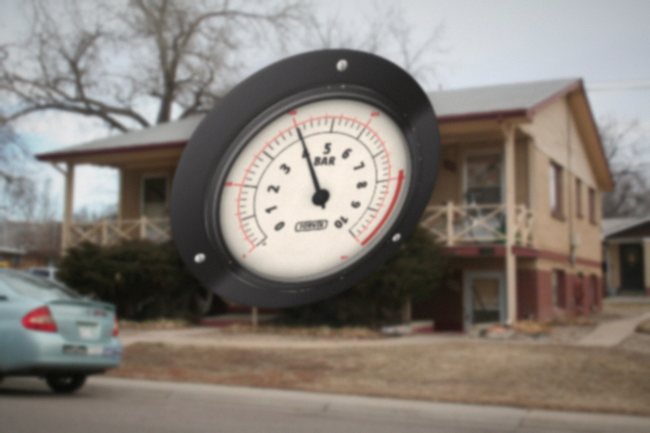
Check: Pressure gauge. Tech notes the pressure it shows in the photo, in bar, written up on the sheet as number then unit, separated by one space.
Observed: 4 bar
